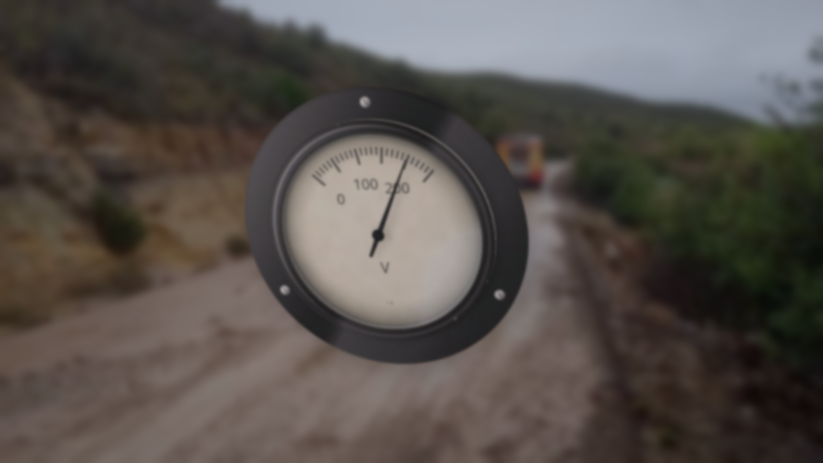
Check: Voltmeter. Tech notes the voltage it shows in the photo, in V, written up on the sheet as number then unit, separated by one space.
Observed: 200 V
